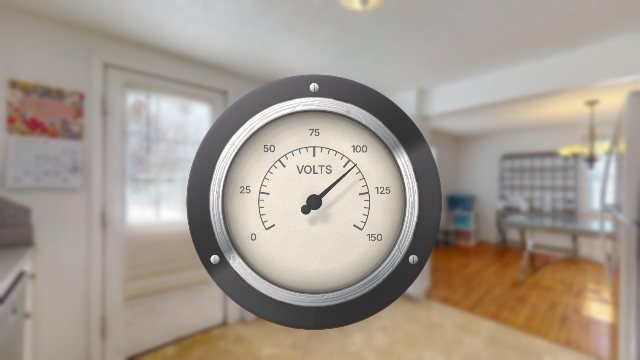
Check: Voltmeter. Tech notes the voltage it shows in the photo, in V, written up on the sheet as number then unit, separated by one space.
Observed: 105 V
